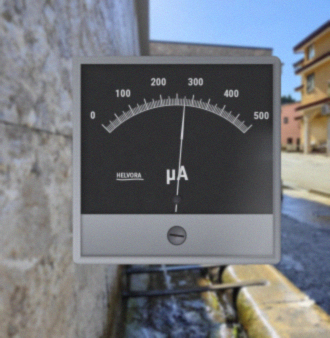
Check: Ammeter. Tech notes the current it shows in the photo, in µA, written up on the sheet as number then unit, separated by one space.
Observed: 275 µA
